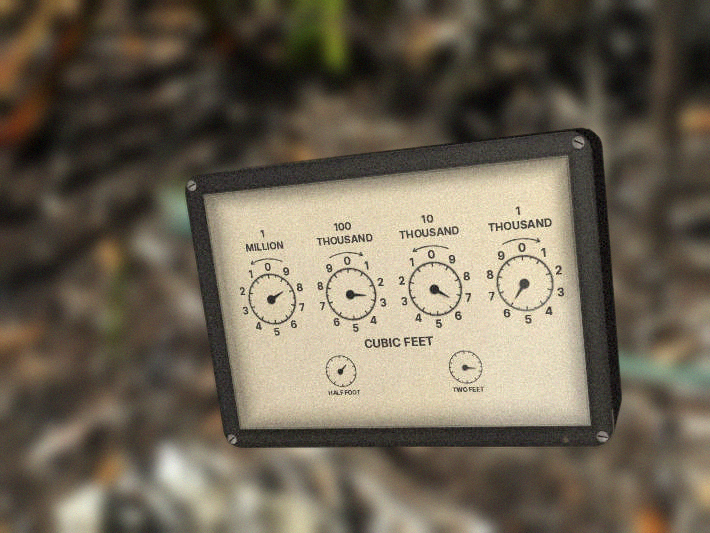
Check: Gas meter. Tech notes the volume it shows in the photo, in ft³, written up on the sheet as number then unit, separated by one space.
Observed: 826600 ft³
